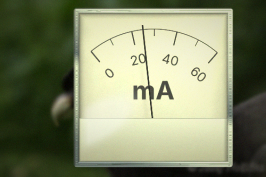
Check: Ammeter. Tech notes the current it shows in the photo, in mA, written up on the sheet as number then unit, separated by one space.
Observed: 25 mA
